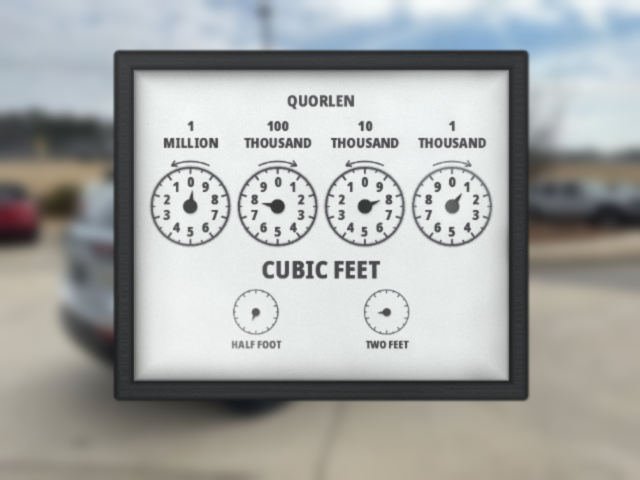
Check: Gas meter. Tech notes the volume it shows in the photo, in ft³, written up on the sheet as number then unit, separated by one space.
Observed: 978100 ft³
